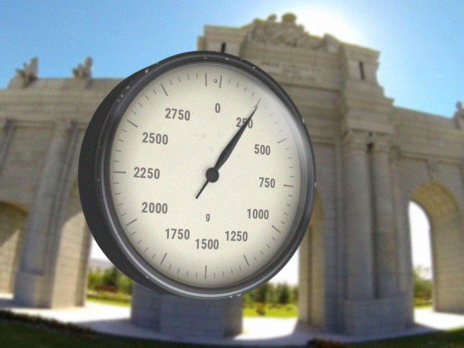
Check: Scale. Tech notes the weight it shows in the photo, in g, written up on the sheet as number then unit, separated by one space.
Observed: 250 g
